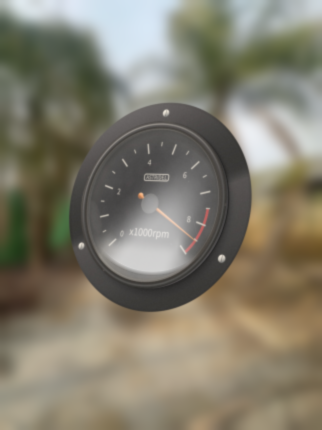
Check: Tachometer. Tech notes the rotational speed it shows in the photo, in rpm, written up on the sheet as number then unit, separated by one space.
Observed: 8500 rpm
